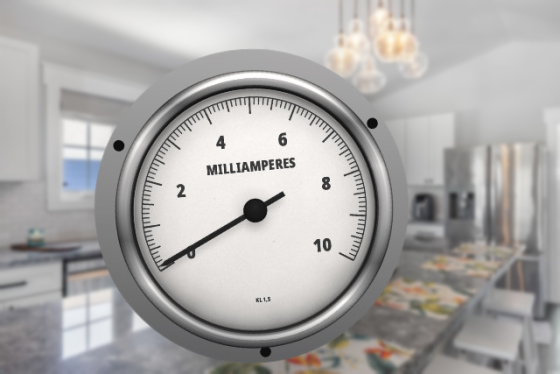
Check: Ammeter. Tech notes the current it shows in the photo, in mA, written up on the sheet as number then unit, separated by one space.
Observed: 0.1 mA
